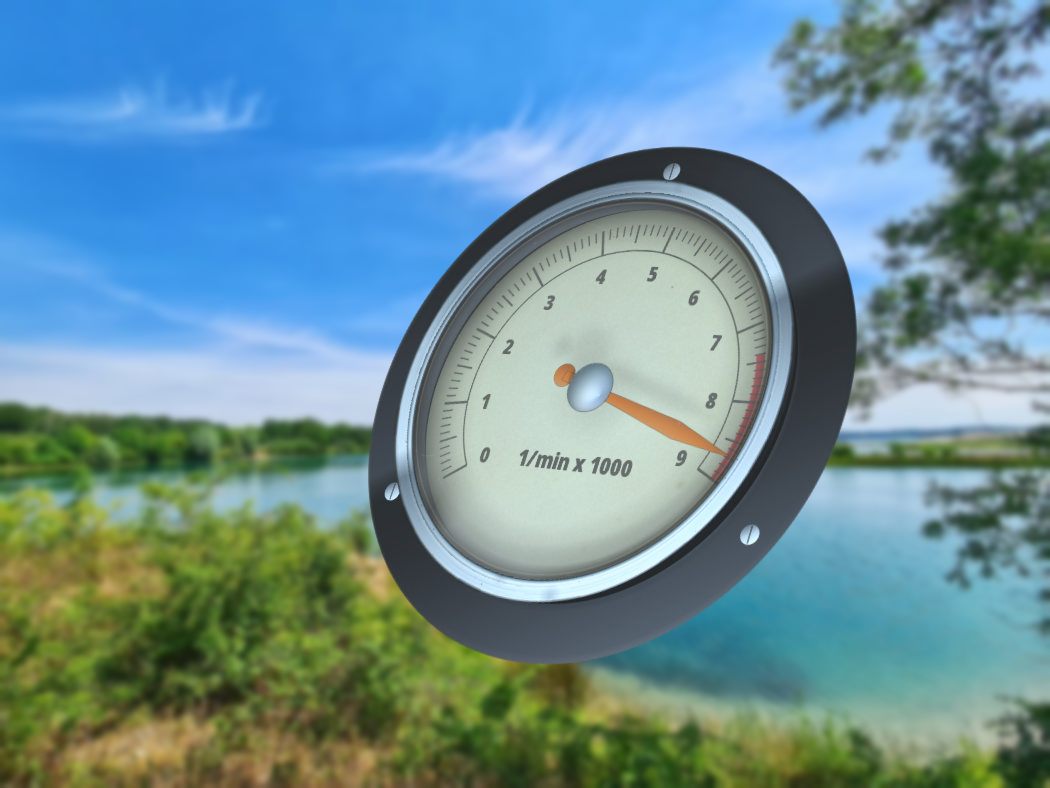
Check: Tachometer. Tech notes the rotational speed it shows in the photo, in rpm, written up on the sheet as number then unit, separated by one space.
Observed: 8700 rpm
